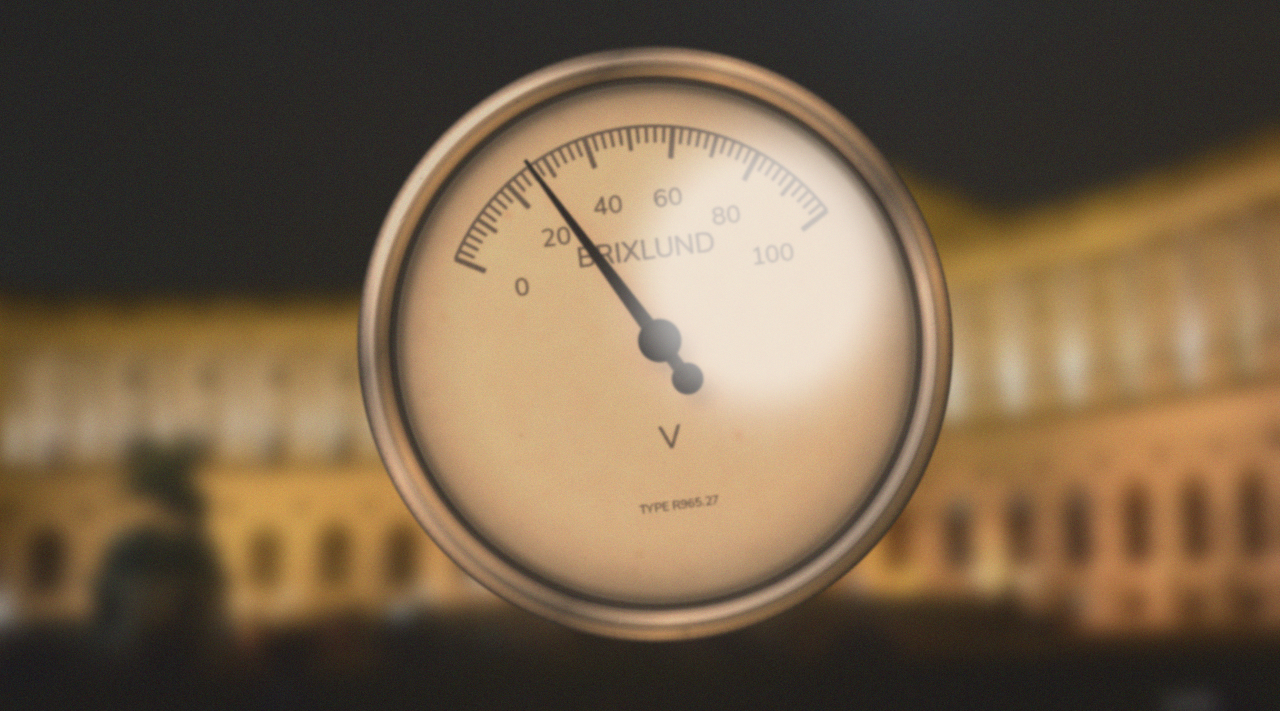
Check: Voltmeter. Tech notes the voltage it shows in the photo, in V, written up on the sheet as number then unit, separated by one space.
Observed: 26 V
